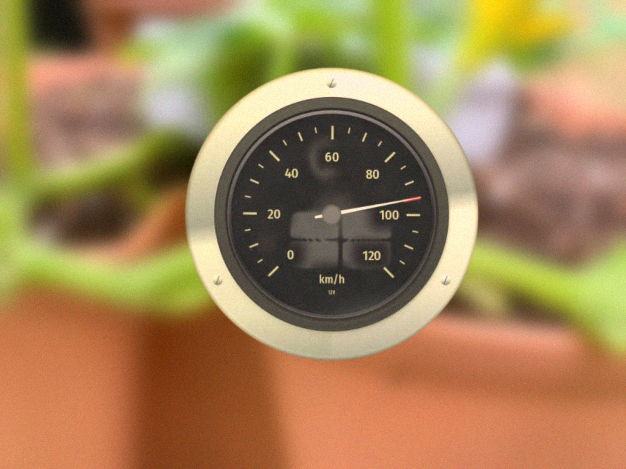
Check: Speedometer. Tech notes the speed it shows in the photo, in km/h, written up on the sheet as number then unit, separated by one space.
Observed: 95 km/h
